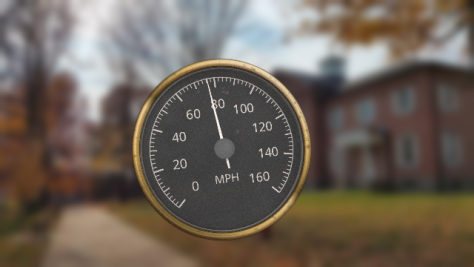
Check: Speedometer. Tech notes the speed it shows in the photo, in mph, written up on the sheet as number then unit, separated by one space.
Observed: 76 mph
